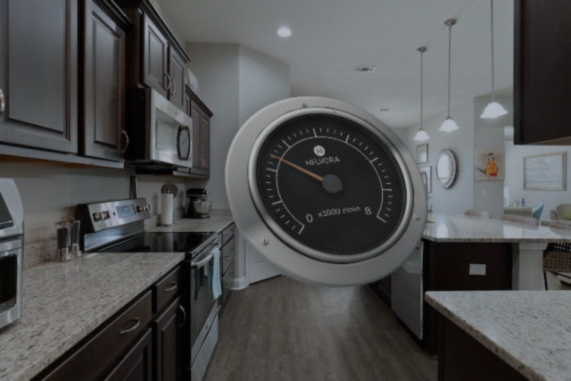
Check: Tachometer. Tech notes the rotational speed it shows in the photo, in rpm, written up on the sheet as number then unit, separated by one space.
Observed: 2400 rpm
